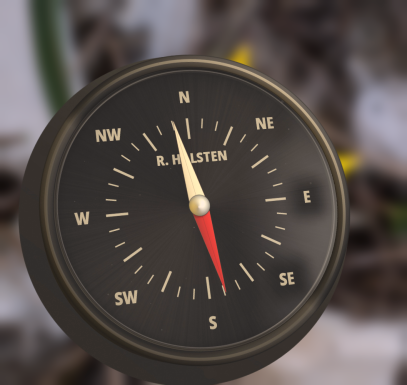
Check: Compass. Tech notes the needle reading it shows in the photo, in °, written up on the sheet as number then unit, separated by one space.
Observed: 170 °
